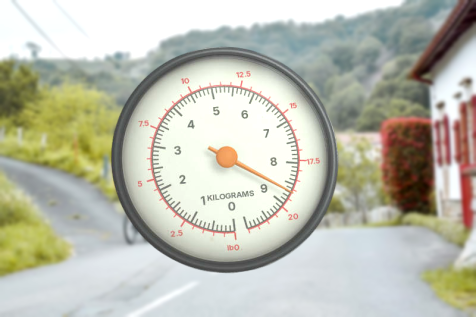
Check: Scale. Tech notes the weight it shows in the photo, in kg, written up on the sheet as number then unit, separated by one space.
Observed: 8.7 kg
